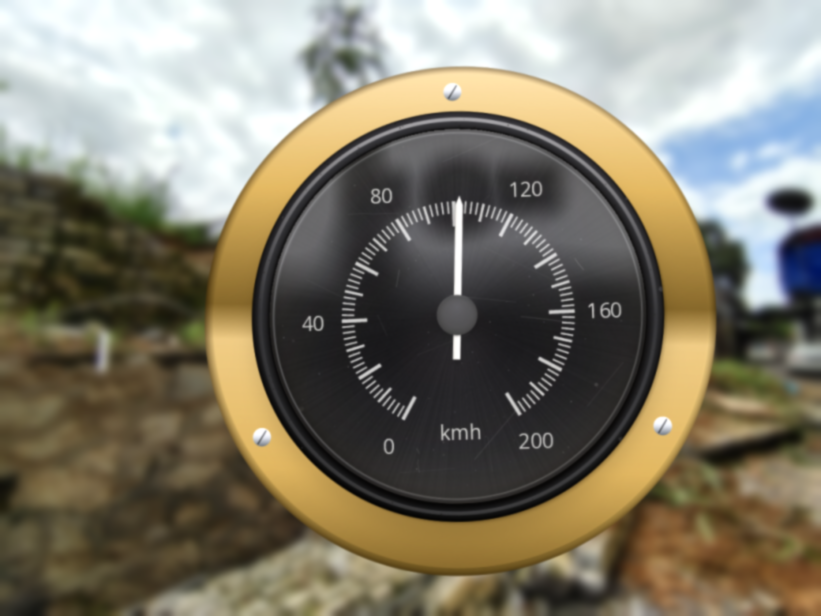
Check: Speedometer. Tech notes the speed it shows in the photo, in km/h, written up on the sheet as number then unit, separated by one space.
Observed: 102 km/h
